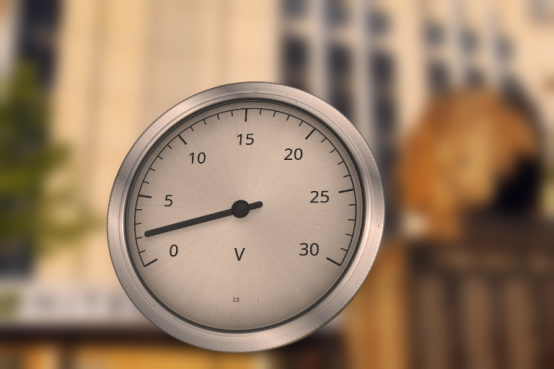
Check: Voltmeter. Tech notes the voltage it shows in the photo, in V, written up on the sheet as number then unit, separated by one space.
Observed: 2 V
